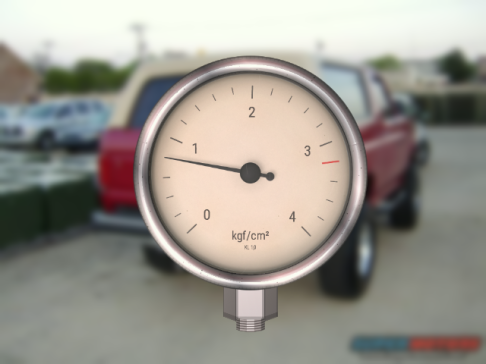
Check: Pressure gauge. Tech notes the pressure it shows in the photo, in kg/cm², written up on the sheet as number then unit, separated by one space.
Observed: 0.8 kg/cm²
